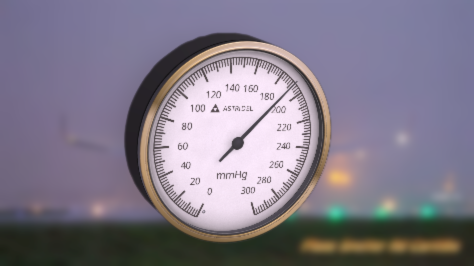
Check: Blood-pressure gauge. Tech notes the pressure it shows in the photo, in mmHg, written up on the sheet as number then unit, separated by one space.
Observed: 190 mmHg
